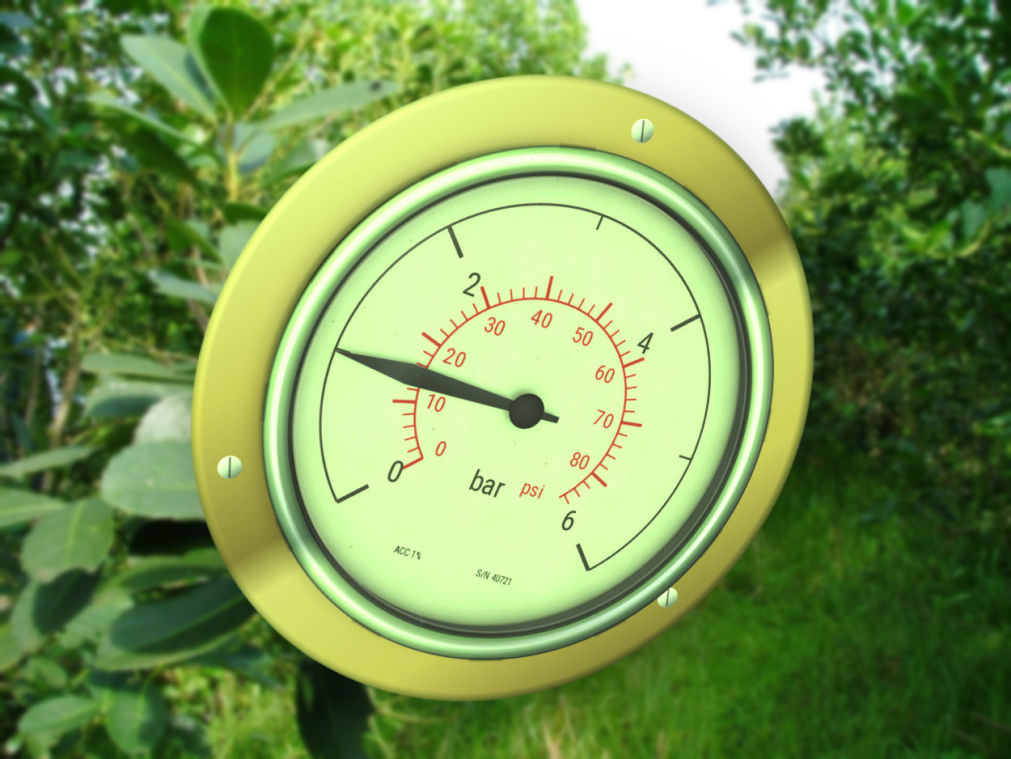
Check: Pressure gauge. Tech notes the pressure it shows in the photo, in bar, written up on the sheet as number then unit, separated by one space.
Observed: 1 bar
